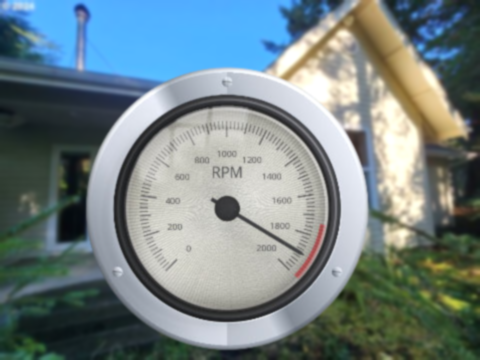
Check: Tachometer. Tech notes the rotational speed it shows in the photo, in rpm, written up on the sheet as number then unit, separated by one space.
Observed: 1900 rpm
